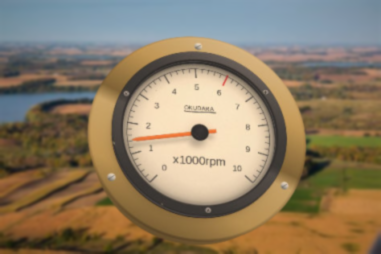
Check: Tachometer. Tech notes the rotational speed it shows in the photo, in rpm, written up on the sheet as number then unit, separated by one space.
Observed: 1400 rpm
